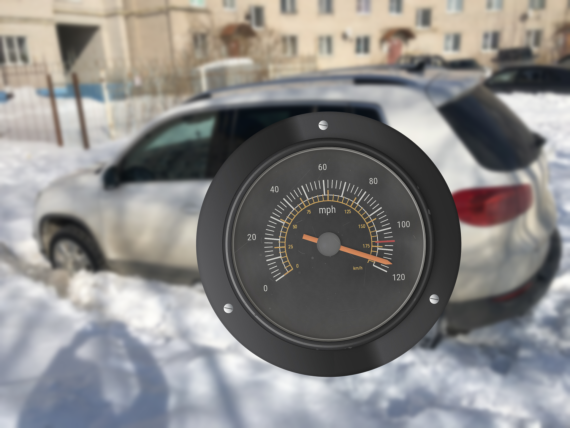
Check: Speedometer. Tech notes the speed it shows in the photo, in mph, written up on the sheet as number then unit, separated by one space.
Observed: 116 mph
